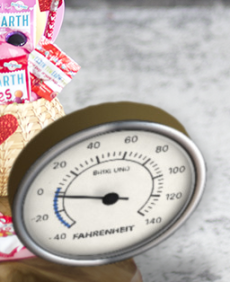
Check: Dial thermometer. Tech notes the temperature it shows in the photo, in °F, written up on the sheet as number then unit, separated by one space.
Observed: 0 °F
